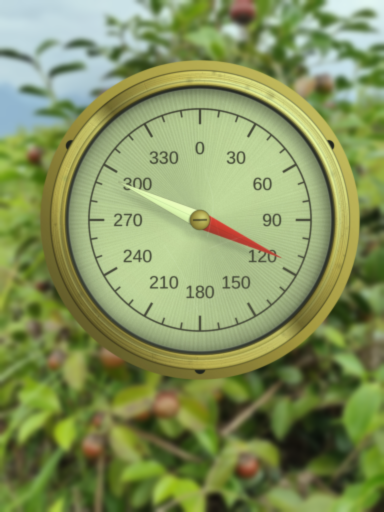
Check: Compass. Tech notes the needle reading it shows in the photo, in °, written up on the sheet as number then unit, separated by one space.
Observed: 115 °
